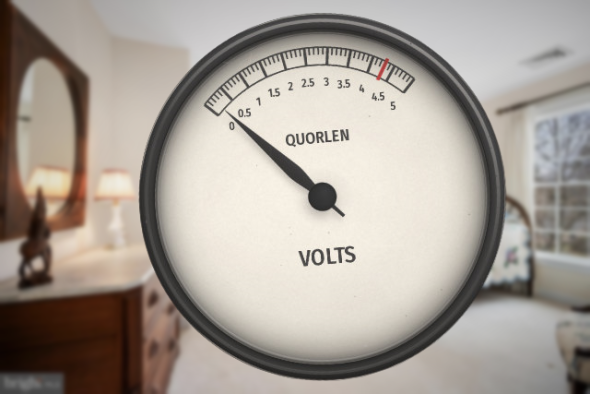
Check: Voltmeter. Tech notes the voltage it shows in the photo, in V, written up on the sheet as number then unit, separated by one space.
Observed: 0.2 V
